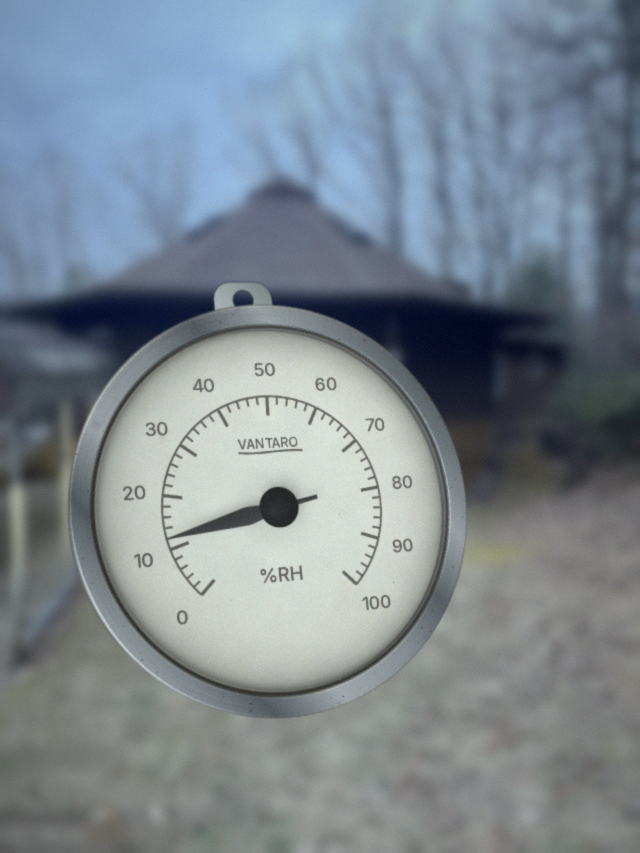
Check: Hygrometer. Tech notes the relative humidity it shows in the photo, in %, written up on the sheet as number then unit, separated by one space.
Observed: 12 %
